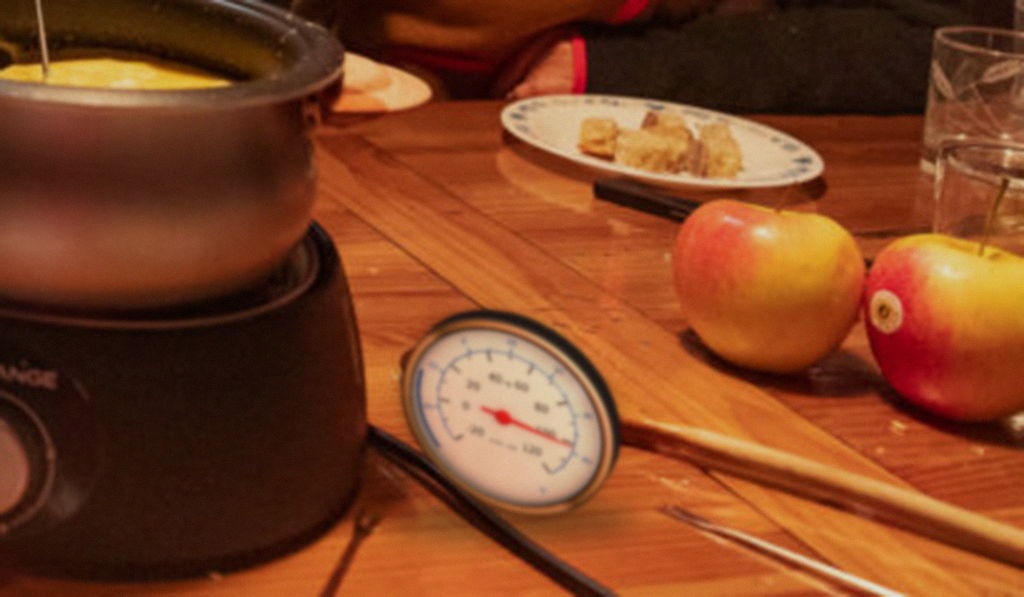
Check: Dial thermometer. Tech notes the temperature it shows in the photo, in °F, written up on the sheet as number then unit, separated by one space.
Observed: 100 °F
